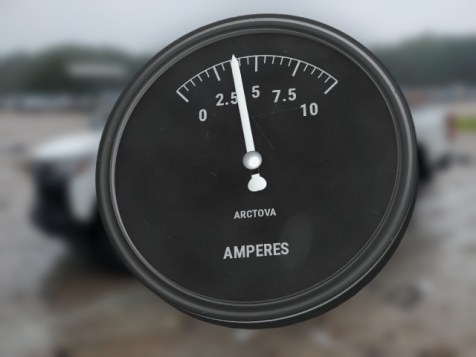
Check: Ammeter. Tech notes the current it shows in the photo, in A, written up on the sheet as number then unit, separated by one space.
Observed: 3.75 A
